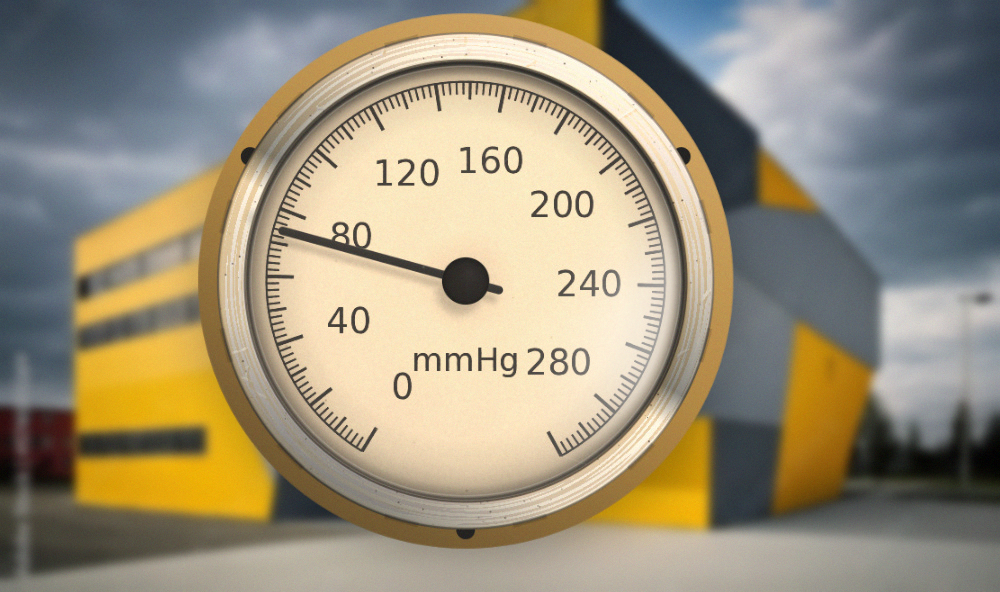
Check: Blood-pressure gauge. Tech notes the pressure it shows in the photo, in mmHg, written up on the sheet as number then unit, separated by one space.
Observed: 74 mmHg
